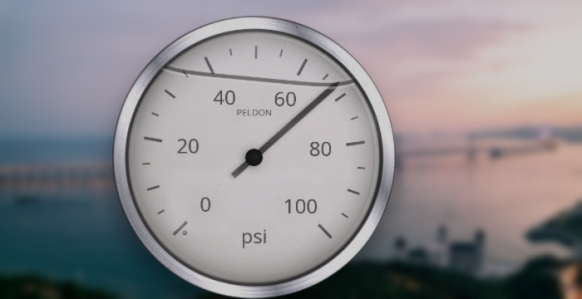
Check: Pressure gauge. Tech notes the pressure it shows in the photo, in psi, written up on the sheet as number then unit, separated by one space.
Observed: 67.5 psi
